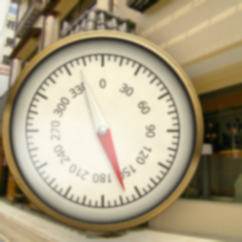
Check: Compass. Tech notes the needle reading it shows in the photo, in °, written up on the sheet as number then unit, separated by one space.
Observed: 160 °
